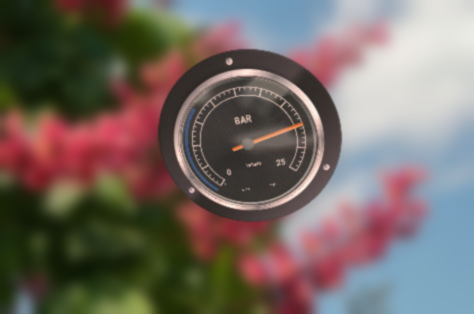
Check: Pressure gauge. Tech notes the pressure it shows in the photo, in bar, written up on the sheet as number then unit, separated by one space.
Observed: 20 bar
